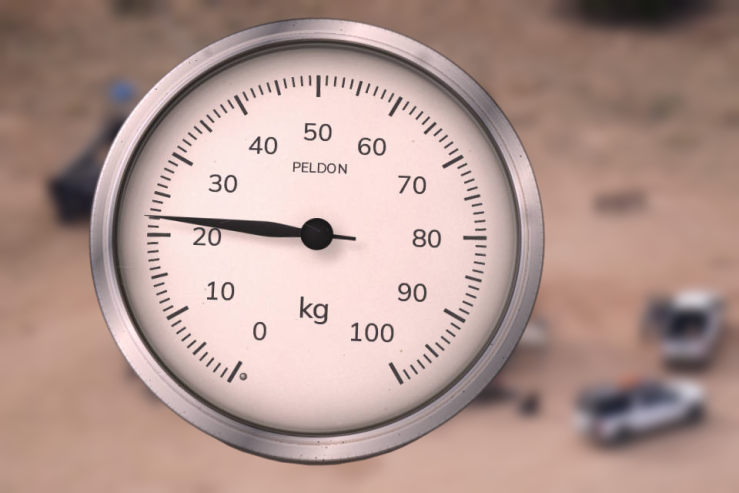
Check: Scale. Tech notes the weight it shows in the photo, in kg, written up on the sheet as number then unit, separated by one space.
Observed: 22 kg
